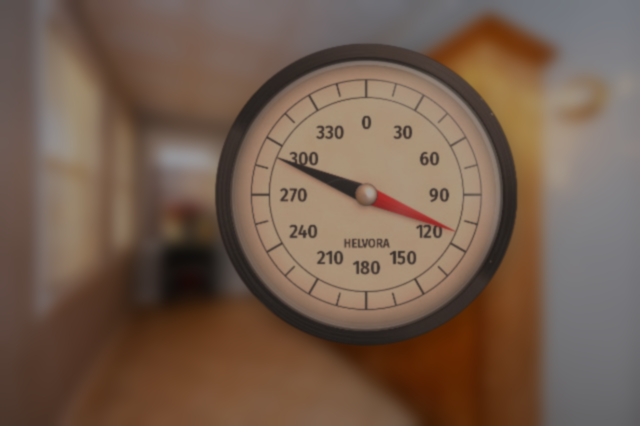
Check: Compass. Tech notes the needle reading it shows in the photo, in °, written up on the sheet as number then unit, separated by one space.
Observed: 112.5 °
